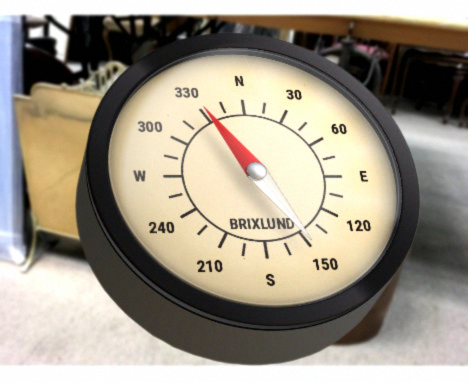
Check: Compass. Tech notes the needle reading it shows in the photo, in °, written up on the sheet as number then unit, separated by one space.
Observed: 330 °
